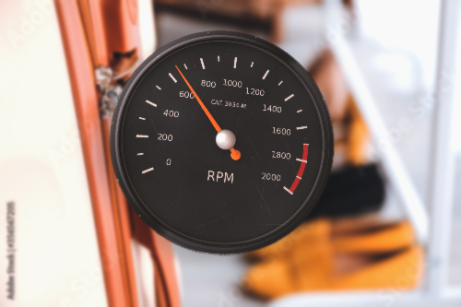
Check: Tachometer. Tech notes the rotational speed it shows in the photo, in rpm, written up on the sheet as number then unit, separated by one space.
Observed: 650 rpm
